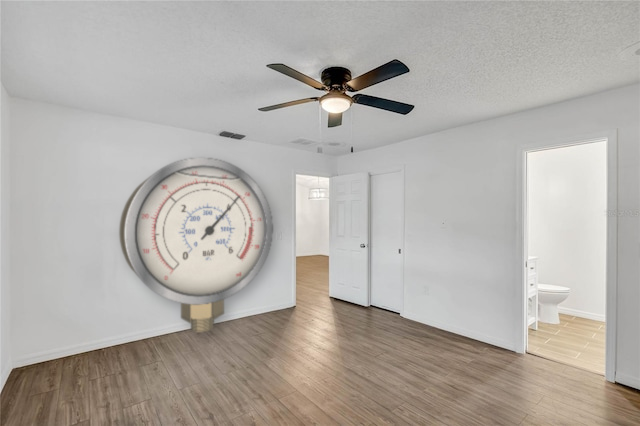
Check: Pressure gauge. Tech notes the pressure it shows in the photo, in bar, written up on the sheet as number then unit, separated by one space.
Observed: 4 bar
